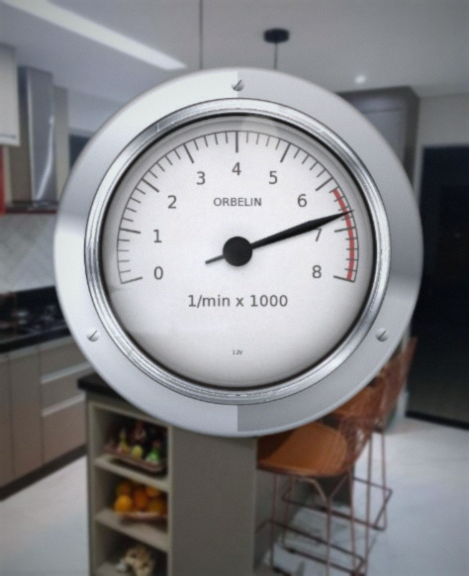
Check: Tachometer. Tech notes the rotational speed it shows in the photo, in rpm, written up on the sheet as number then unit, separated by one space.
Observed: 6700 rpm
